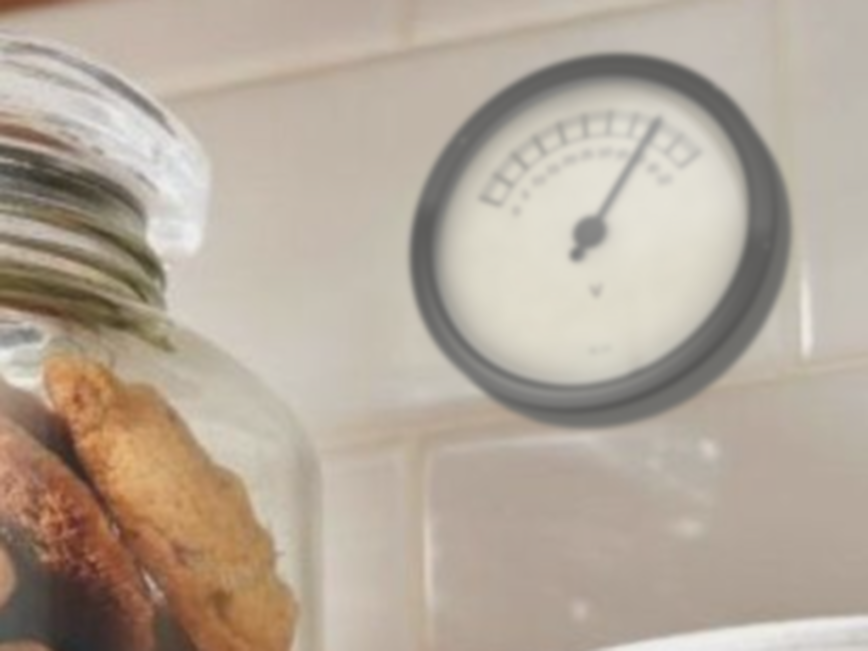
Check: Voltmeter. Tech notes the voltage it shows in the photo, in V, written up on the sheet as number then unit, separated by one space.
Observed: 40 V
